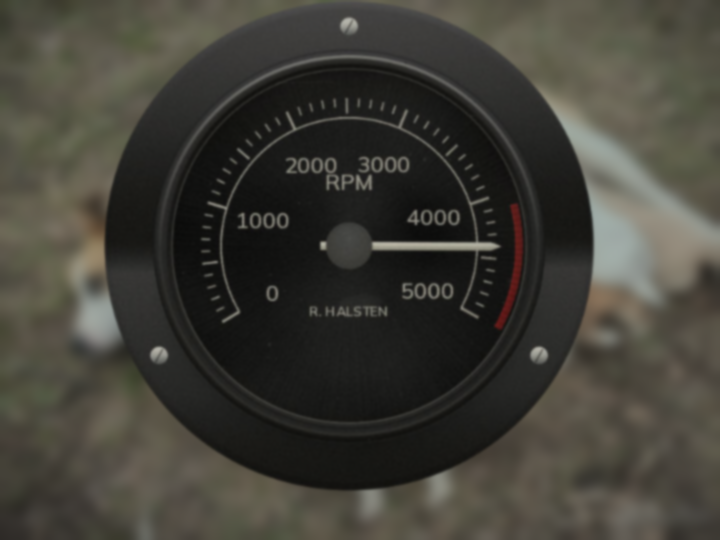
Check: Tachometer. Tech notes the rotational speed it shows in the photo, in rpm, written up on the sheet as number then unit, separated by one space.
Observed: 4400 rpm
